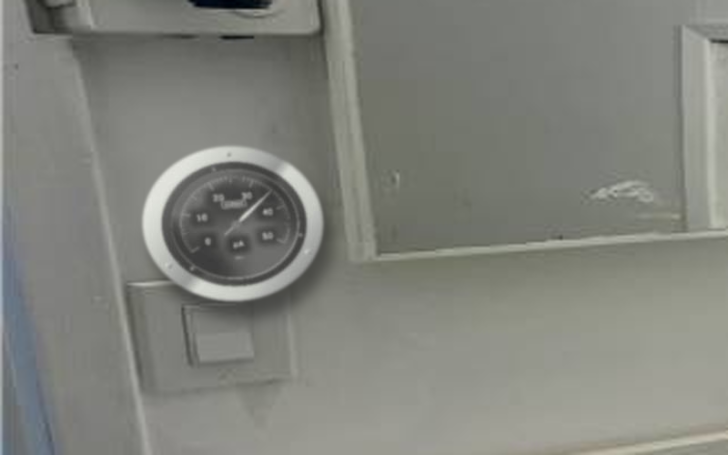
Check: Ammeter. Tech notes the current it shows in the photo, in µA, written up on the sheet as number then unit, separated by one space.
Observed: 35 µA
